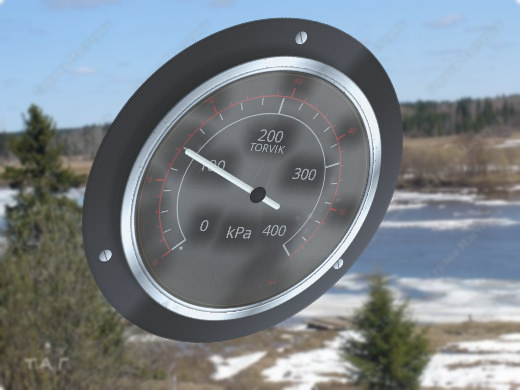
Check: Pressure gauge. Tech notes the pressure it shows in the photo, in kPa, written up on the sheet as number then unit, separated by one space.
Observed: 100 kPa
